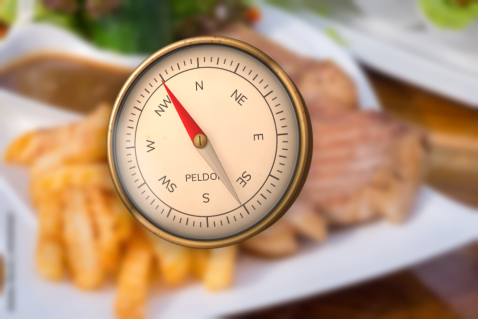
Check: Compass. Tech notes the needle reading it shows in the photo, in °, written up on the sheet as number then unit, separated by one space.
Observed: 330 °
